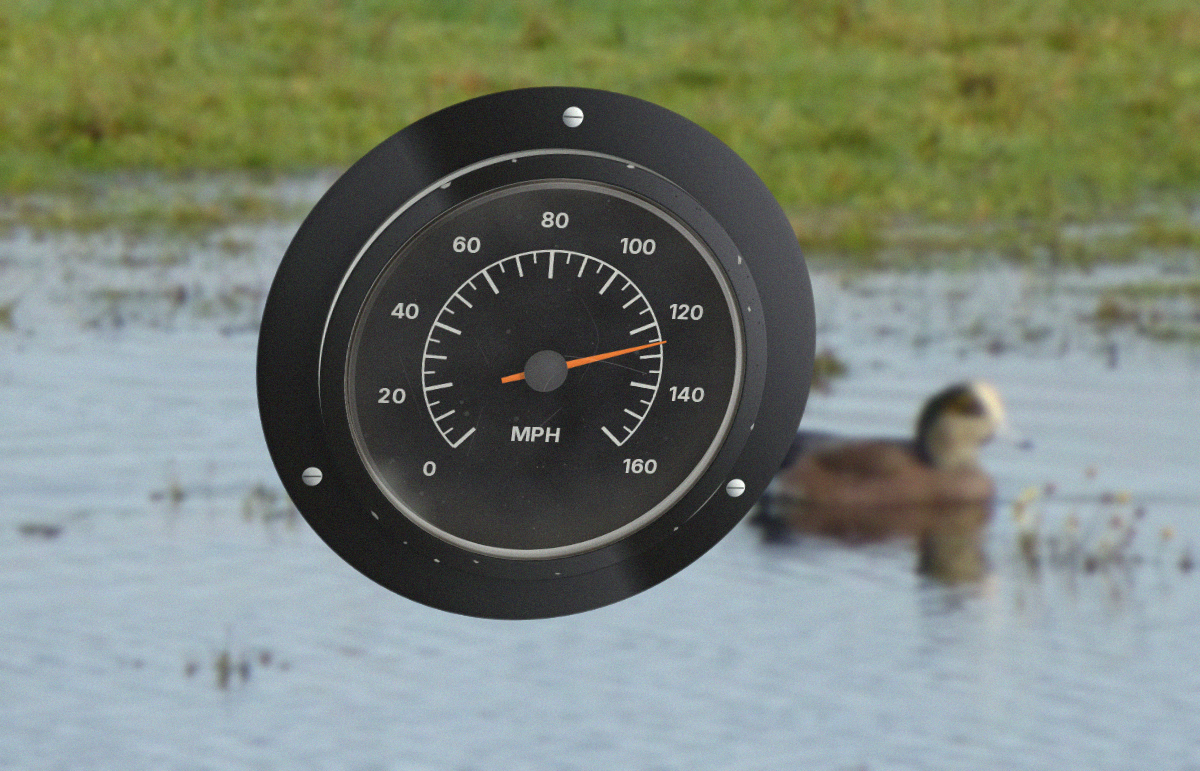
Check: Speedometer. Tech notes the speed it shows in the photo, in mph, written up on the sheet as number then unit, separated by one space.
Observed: 125 mph
